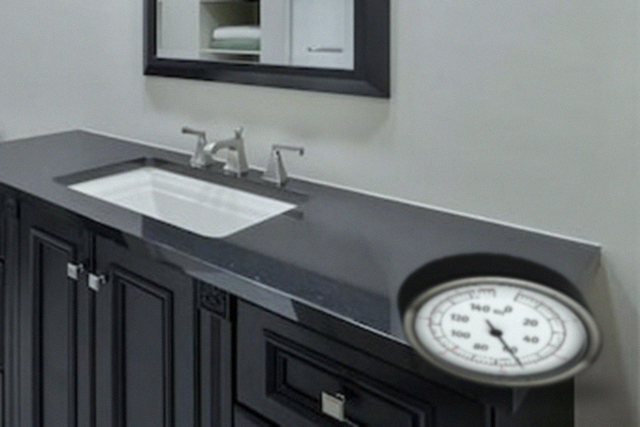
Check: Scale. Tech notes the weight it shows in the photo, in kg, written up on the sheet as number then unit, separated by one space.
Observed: 60 kg
